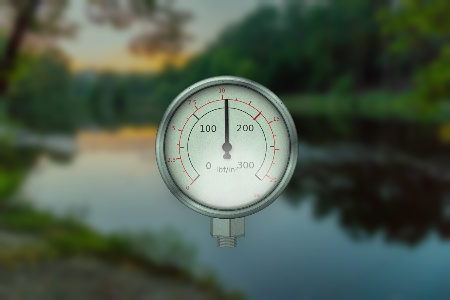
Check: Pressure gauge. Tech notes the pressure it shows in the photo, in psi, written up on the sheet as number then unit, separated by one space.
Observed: 150 psi
